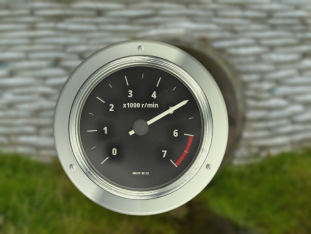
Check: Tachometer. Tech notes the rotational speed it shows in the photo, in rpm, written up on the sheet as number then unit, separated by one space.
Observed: 5000 rpm
